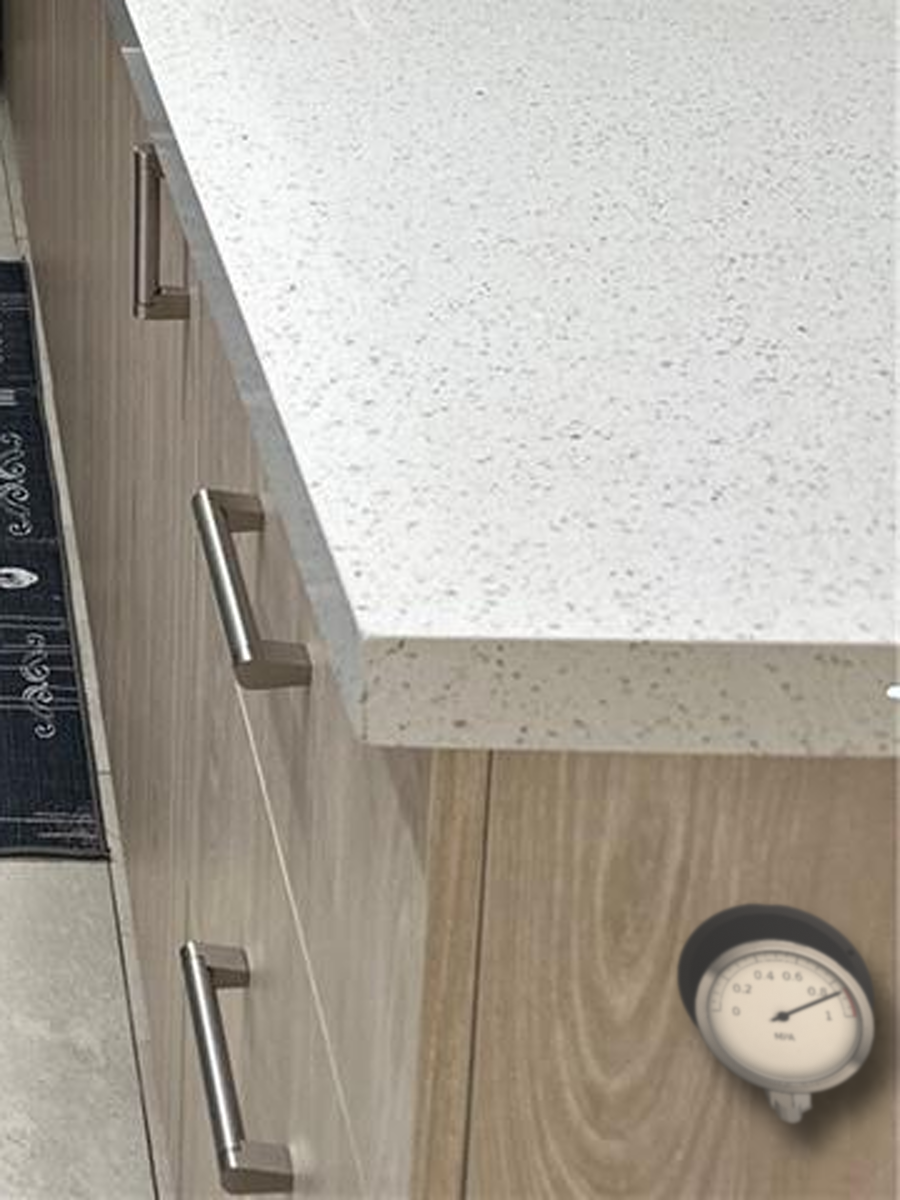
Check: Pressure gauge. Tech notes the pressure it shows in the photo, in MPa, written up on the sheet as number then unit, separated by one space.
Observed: 0.85 MPa
